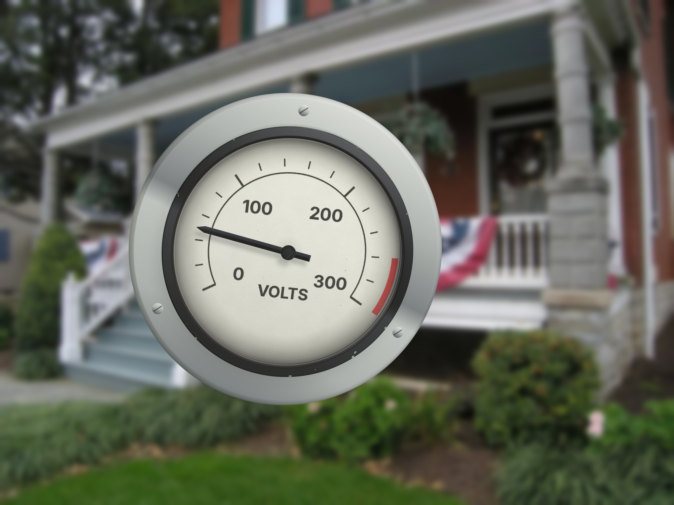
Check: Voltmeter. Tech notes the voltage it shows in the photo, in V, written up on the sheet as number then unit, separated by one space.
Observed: 50 V
